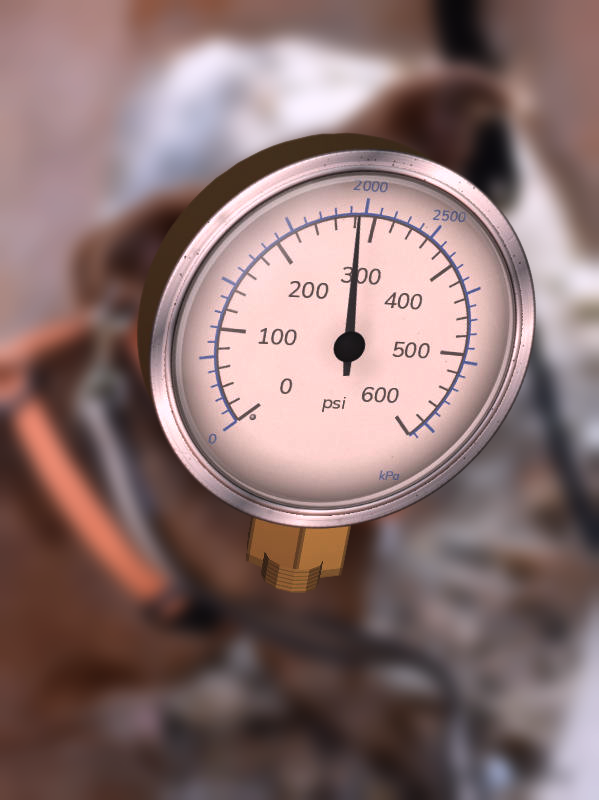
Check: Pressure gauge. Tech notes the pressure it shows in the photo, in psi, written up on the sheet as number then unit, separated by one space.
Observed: 280 psi
